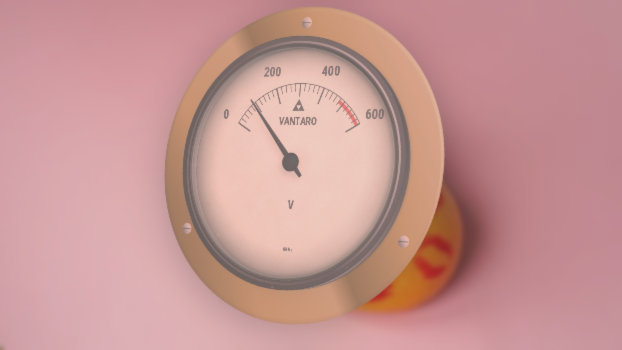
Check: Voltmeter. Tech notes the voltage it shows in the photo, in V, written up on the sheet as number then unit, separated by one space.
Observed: 100 V
